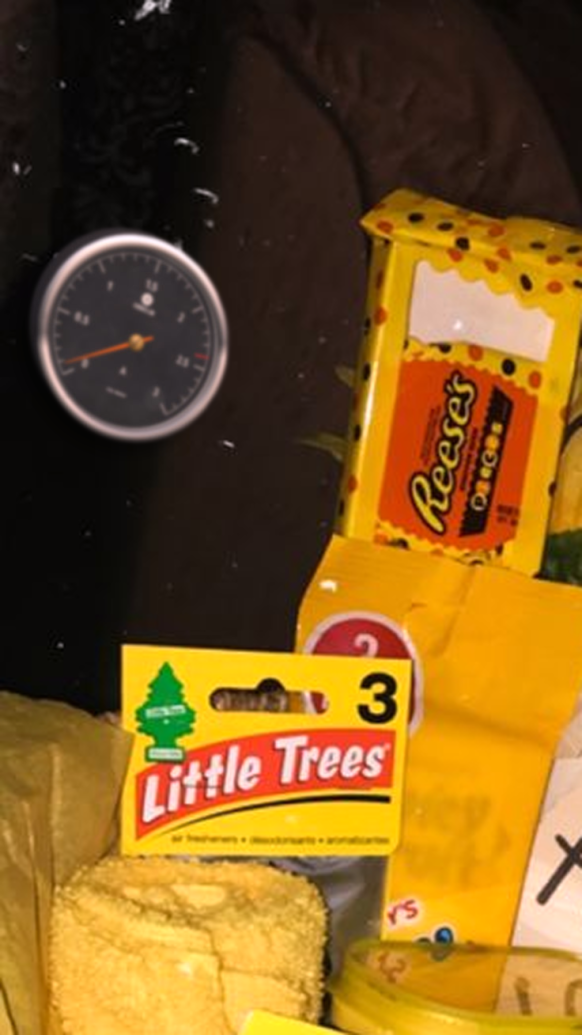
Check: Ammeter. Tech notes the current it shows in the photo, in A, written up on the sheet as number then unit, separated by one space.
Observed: 0.1 A
